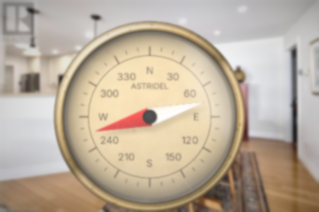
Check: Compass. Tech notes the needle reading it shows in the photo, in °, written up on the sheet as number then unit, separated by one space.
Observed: 255 °
